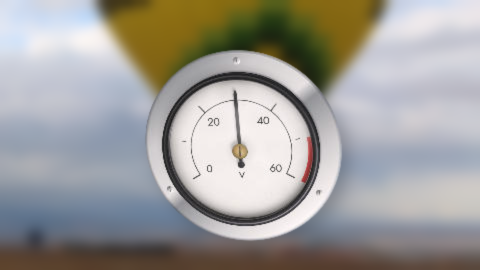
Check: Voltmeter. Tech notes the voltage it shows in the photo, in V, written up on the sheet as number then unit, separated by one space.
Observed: 30 V
